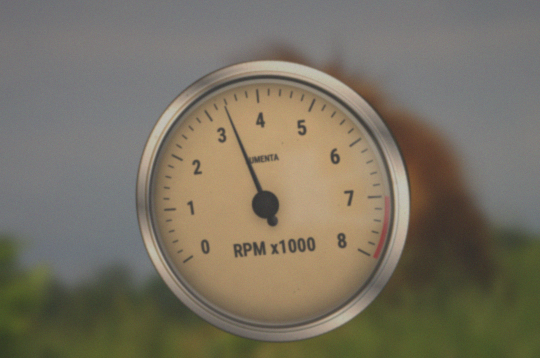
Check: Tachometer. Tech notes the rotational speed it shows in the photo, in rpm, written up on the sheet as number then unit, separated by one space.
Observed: 3400 rpm
